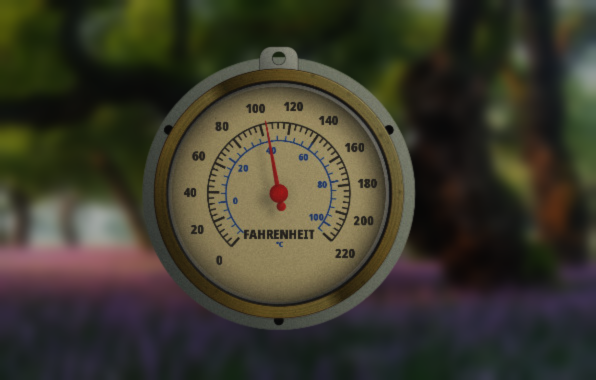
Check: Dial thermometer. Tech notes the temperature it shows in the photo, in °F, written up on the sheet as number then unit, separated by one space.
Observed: 104 °F
